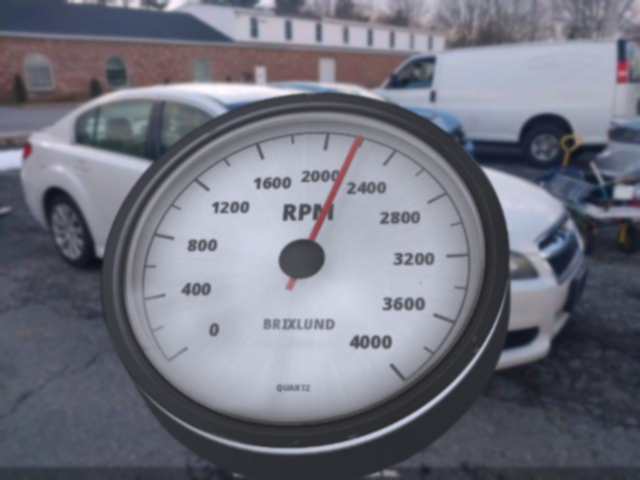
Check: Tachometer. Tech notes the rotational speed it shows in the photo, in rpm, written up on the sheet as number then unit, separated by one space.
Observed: 2200 rpm
